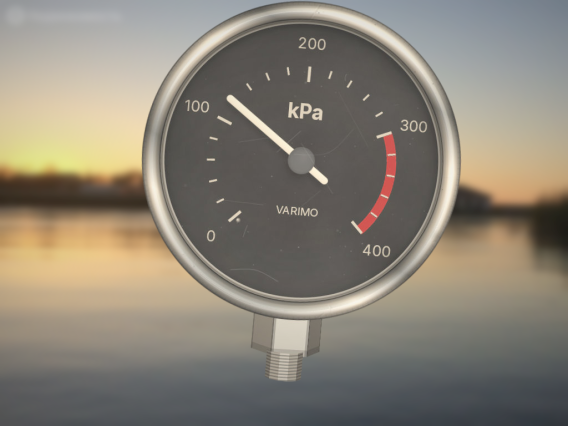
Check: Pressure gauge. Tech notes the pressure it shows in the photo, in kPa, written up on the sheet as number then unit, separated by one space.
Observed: 120 kPa
